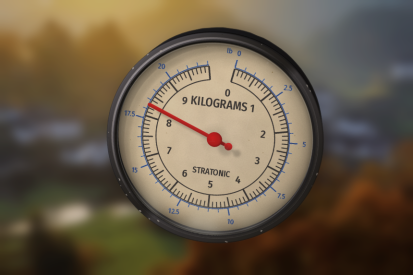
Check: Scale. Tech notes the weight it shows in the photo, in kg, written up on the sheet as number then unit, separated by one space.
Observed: 8.3 kg
